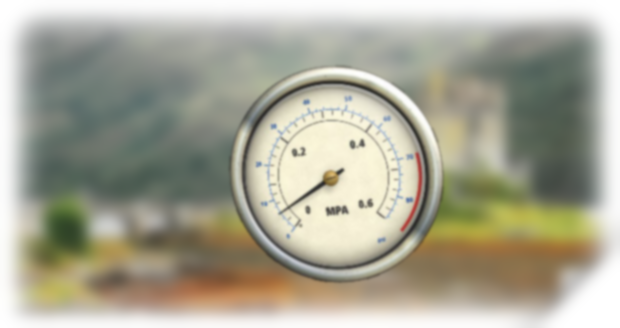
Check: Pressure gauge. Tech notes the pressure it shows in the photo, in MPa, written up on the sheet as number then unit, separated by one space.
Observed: 0.04 MPa
